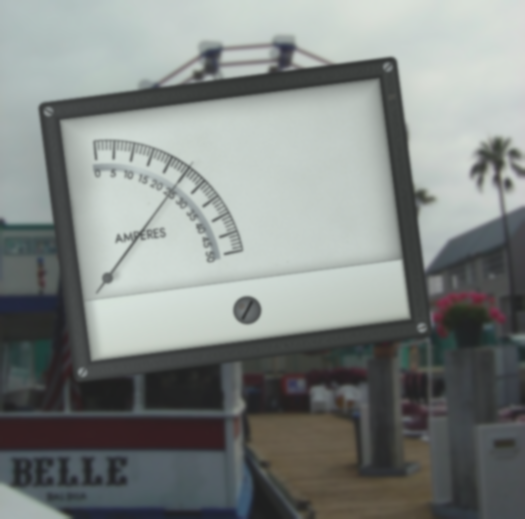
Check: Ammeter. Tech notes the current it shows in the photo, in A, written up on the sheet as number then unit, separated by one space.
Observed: 25 A
